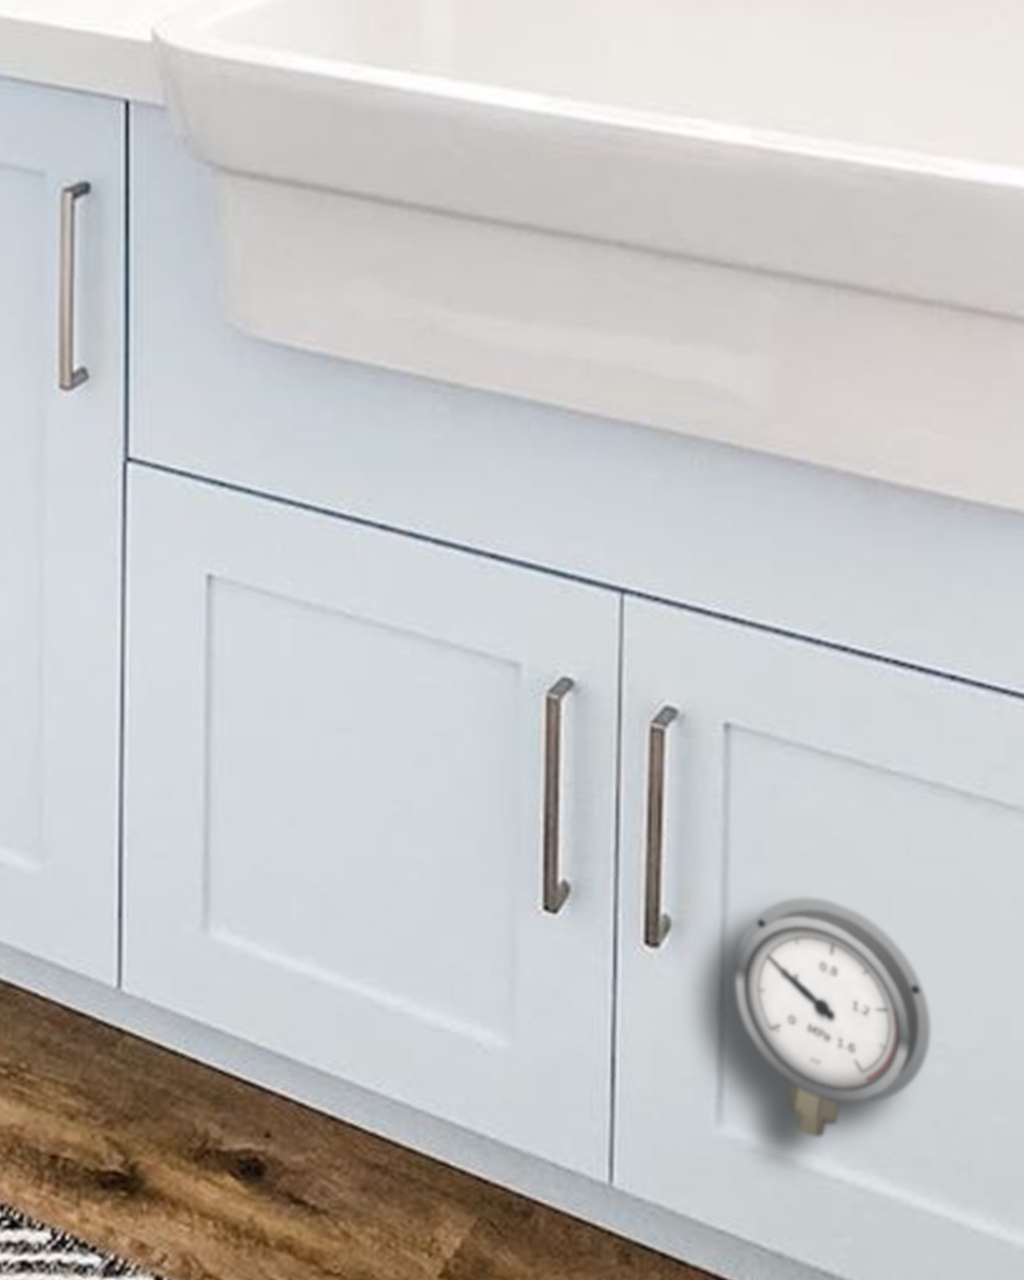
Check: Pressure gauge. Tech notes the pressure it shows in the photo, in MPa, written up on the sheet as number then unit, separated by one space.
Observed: 0.4 MPa
